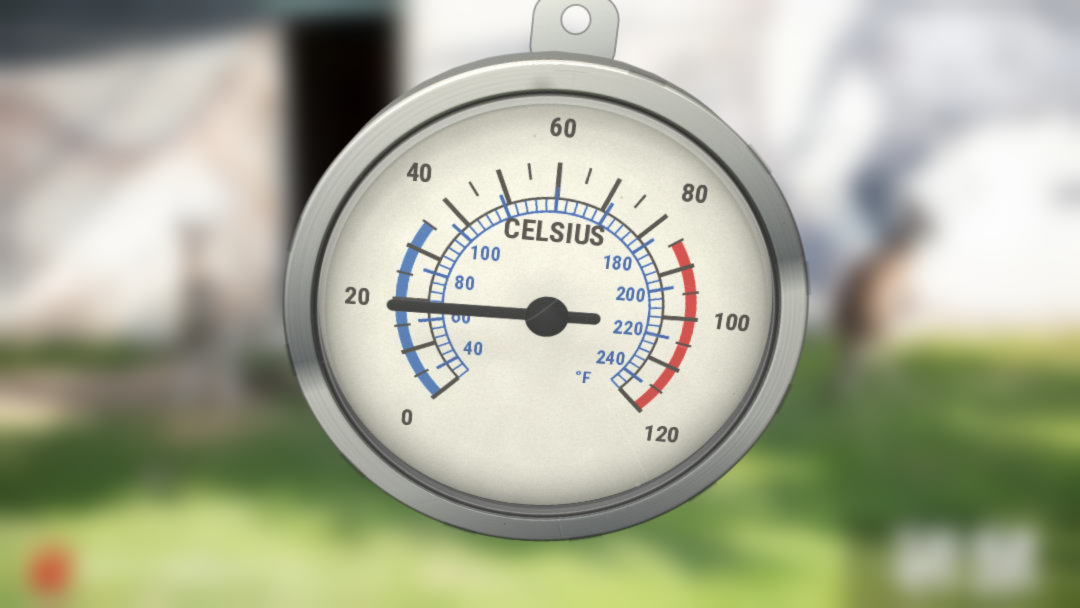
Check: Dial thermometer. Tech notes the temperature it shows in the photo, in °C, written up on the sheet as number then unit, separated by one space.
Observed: 20 °C
